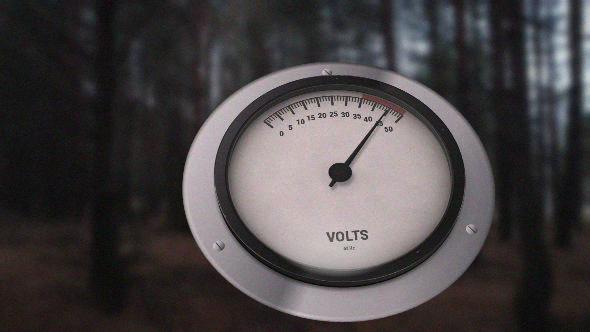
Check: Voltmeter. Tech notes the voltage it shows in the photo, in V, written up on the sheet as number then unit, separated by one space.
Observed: 45 V
